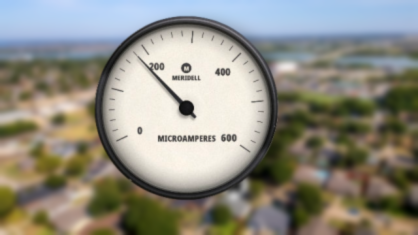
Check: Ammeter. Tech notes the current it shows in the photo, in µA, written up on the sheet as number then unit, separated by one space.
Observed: 180 µA
